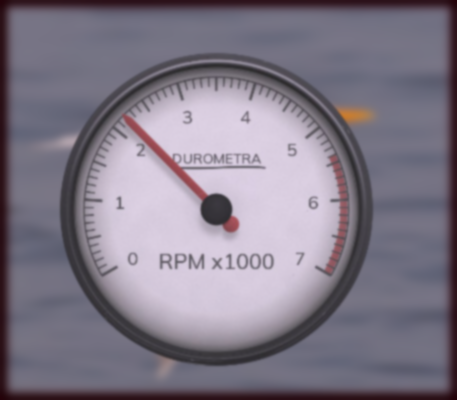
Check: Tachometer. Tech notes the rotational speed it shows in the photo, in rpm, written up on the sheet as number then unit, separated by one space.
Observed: 2200 rpm
